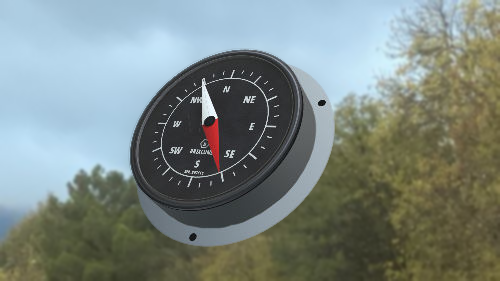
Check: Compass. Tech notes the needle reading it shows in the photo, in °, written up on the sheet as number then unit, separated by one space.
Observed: 150 °
